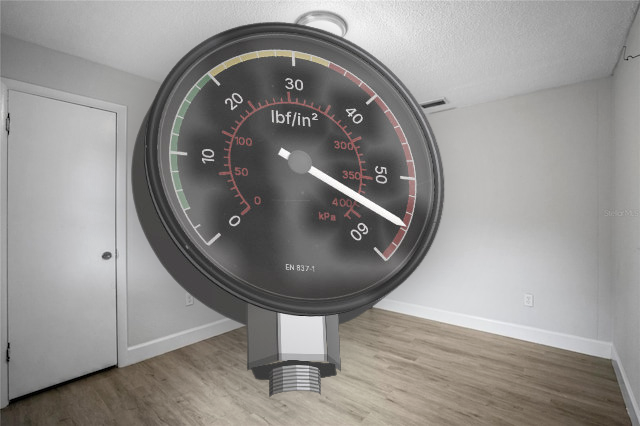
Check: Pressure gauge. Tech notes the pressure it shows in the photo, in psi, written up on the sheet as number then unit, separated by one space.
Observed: 56 psi
